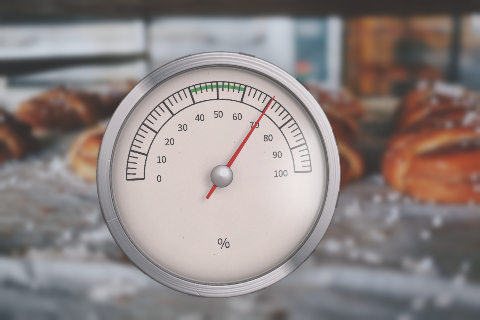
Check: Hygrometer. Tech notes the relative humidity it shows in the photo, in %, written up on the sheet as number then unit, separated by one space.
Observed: 70 %
